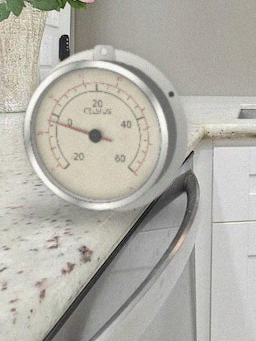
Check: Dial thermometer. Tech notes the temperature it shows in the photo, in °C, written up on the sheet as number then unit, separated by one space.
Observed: -2 °C
